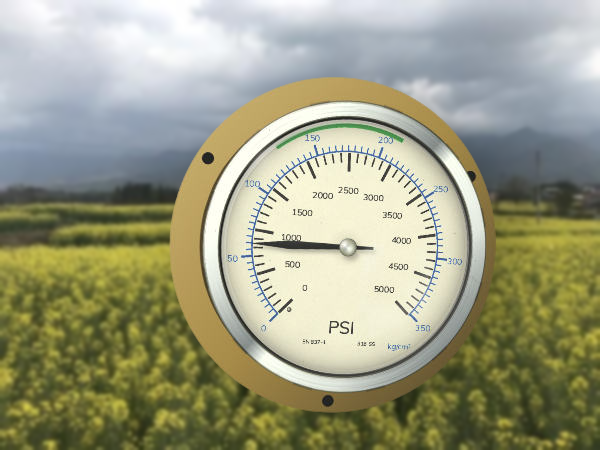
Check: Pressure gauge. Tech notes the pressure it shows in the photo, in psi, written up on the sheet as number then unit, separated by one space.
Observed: 850 psi
